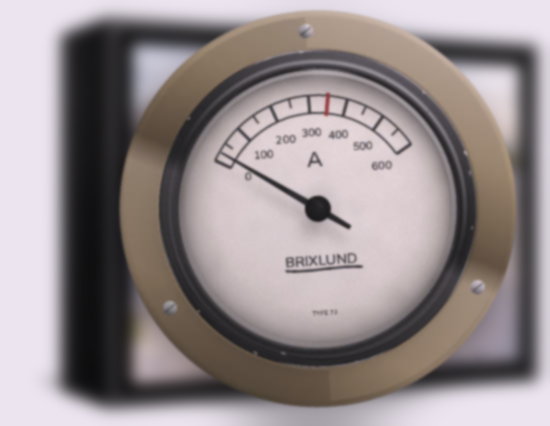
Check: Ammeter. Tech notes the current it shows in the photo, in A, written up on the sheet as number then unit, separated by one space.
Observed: 25 A
